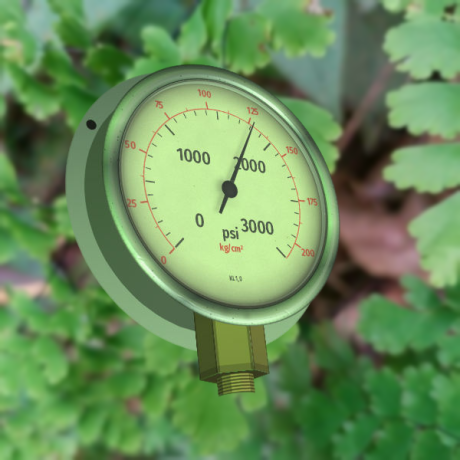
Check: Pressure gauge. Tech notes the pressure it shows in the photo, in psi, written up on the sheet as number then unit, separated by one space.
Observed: 1800 psi
